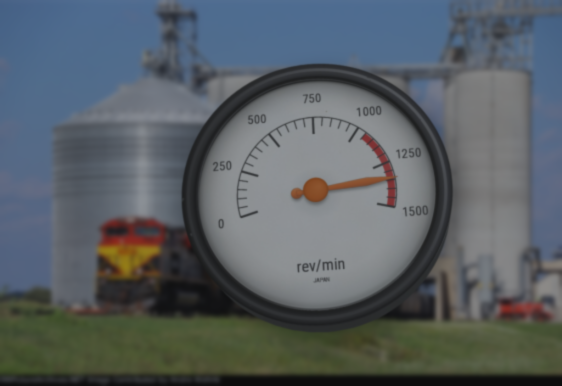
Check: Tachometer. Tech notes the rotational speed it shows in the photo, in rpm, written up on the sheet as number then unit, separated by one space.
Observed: 1350 rpm
